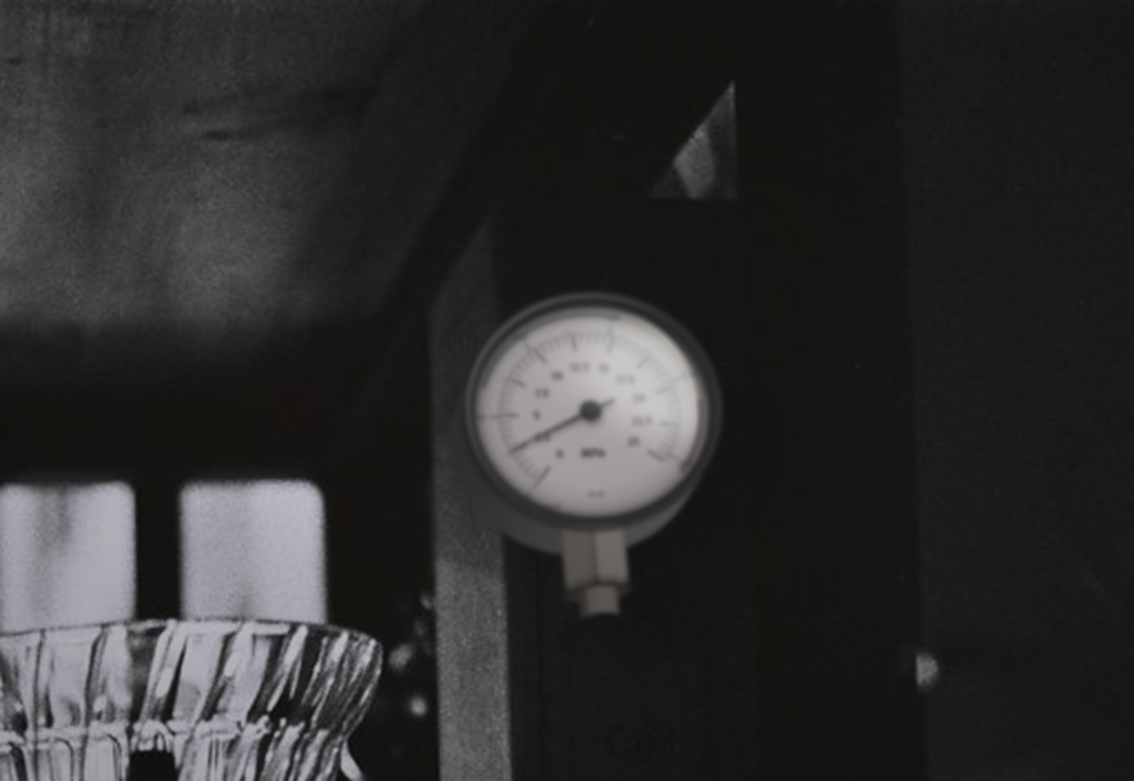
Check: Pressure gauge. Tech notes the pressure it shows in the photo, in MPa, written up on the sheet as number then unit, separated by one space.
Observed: 2.5 MPa
